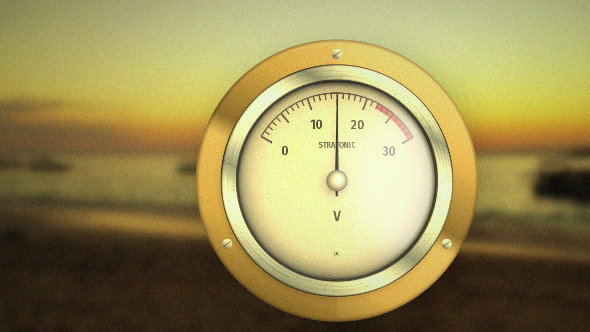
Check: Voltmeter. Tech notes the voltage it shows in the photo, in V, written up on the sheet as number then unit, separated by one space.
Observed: 15 V
